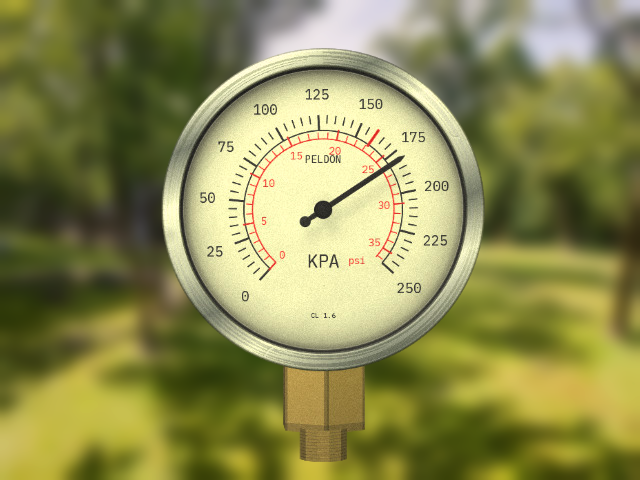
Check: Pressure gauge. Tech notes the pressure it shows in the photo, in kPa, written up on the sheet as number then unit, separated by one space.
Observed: 180 kPa
